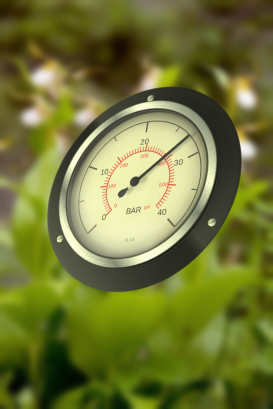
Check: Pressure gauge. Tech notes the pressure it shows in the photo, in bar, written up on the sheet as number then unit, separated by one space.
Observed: 27.5 bar
